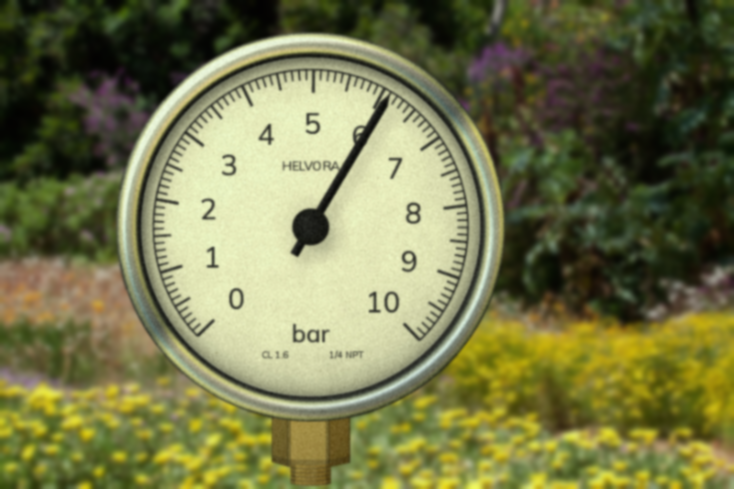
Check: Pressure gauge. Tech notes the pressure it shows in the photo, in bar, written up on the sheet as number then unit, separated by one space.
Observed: 6.1 bar
